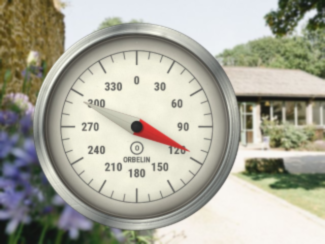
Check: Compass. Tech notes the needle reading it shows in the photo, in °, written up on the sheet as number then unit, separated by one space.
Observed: 115 °
